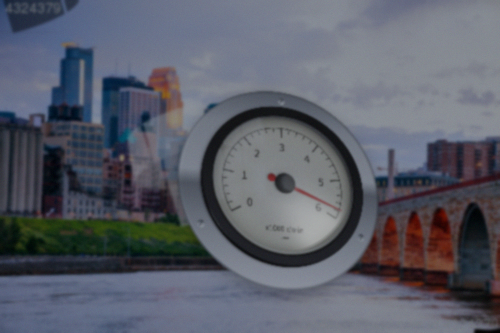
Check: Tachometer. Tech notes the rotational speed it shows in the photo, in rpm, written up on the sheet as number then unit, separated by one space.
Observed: 5800 rpm
